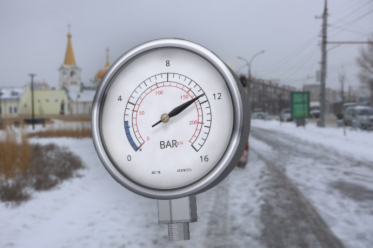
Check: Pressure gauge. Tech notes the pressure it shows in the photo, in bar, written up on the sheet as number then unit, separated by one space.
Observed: 11.5 bar
